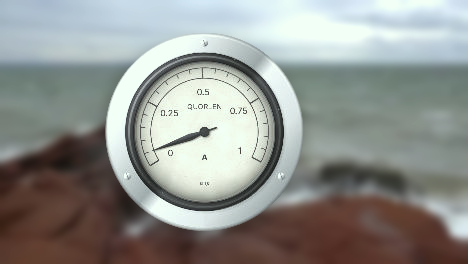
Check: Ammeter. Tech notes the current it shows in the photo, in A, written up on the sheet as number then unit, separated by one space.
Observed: 0.05 A
